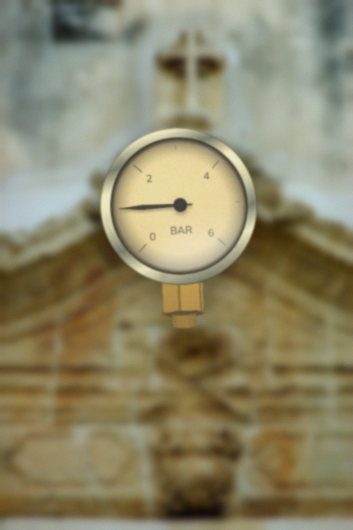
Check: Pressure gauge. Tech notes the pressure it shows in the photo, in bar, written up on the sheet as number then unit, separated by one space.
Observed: 1 bar
